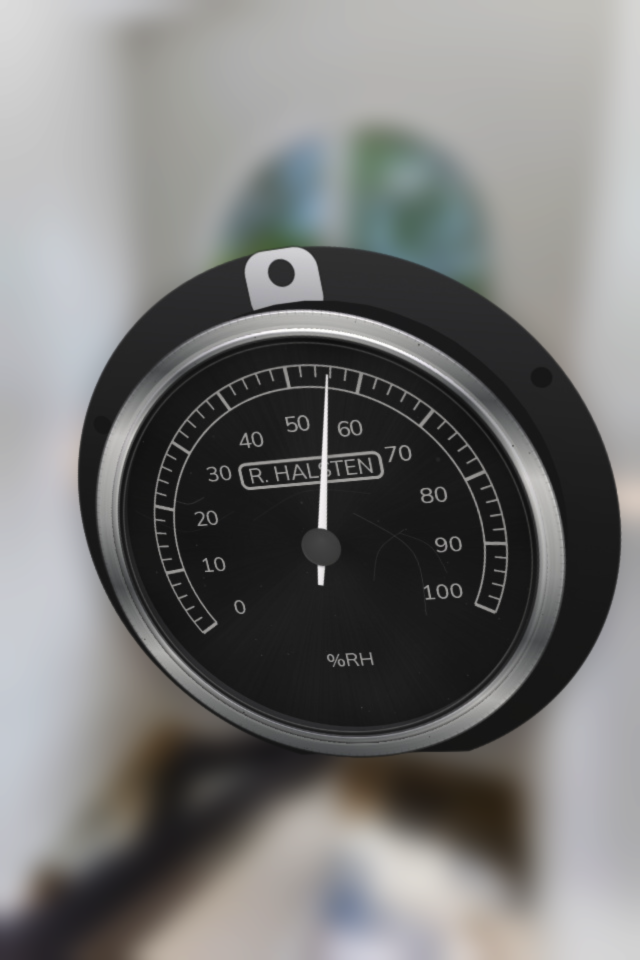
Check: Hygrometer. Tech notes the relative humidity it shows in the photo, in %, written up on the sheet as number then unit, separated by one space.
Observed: 56 %
